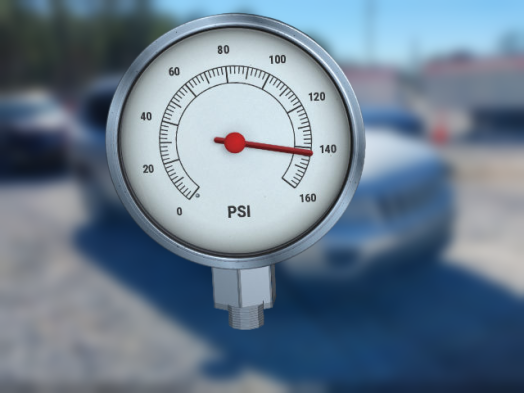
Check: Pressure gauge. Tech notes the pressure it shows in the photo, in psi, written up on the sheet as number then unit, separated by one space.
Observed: 142 psi
